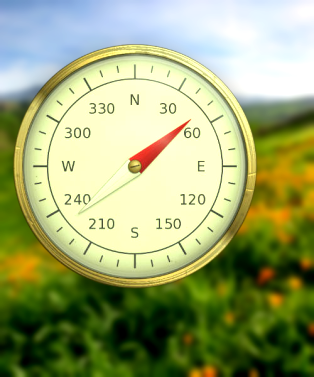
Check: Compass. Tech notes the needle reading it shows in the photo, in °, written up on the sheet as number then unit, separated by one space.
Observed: 50 °
